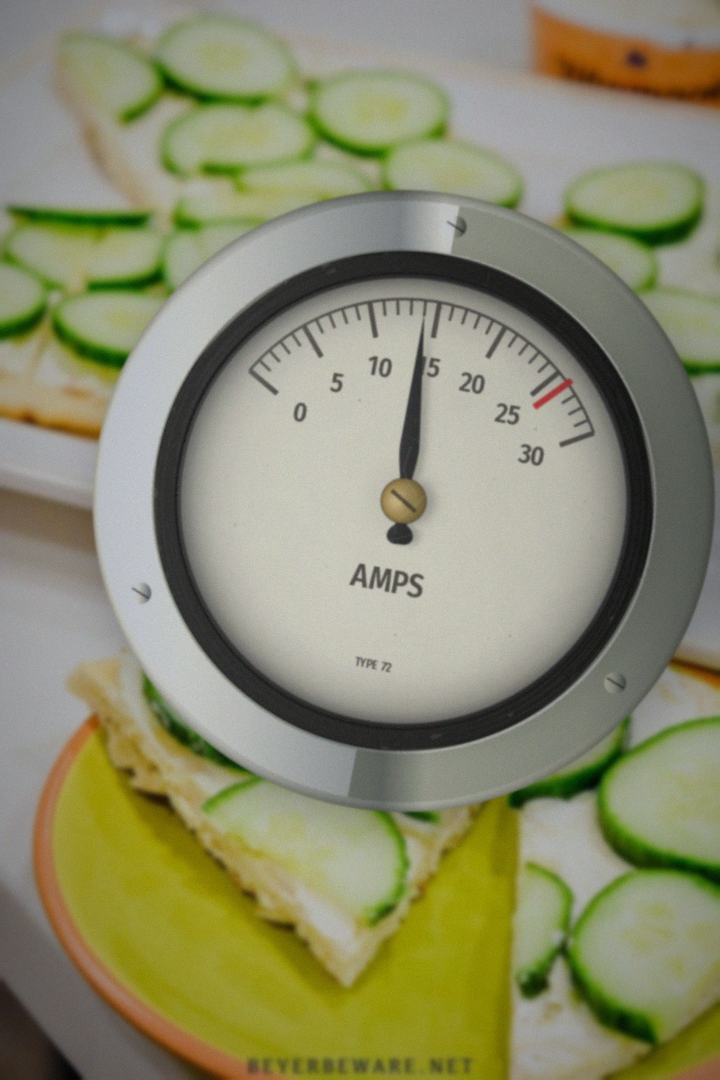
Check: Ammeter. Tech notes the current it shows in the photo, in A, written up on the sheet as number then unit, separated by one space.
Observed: 14 A
